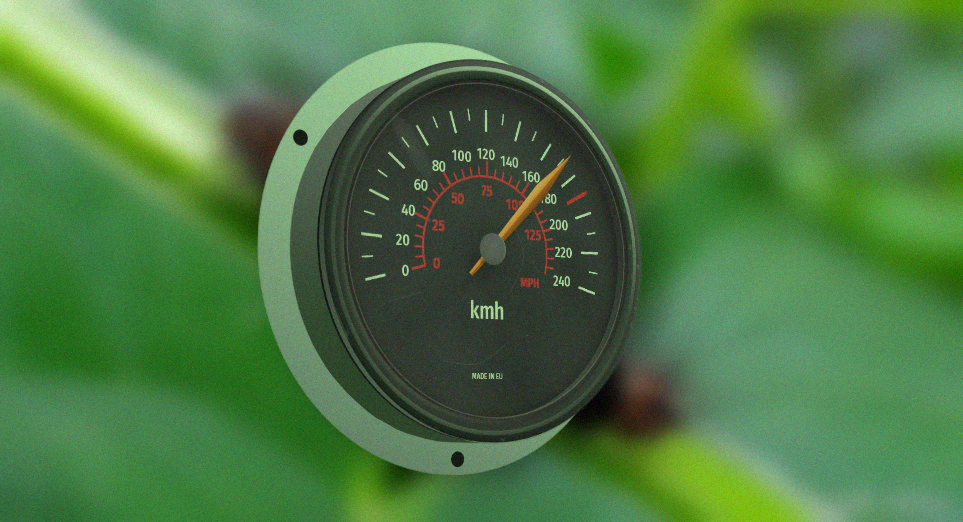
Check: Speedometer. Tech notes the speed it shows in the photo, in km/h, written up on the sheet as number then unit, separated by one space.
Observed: 170 km/h
